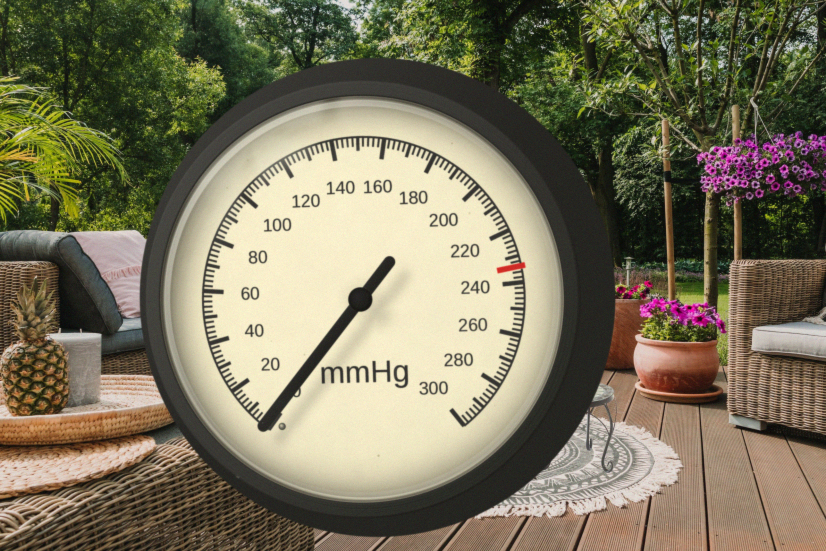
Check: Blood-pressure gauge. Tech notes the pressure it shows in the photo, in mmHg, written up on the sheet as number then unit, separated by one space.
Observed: 2 mmHg
